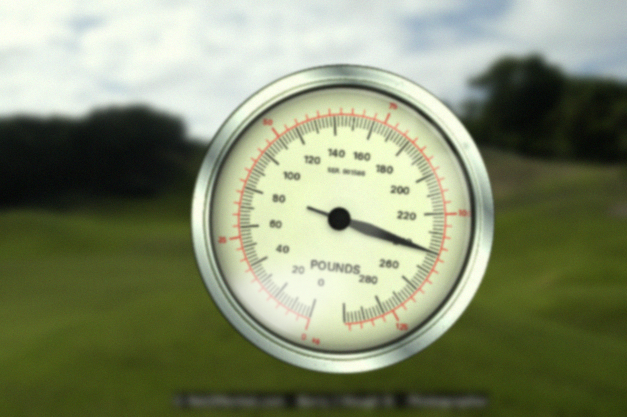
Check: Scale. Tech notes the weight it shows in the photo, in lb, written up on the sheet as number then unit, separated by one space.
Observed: 240 lb
